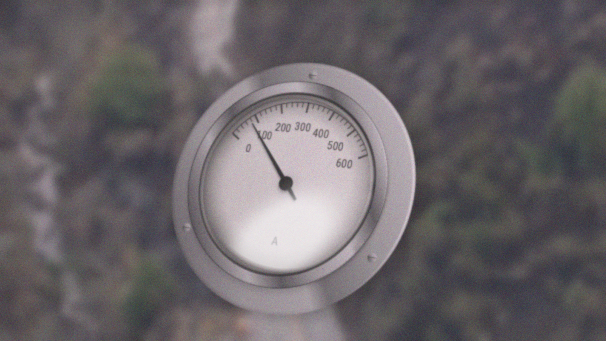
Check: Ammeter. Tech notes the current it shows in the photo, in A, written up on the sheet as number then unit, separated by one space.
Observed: 80 A
